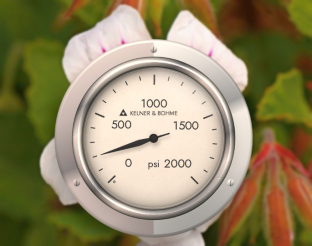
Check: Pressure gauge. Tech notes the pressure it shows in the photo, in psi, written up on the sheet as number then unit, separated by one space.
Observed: 200 psi
